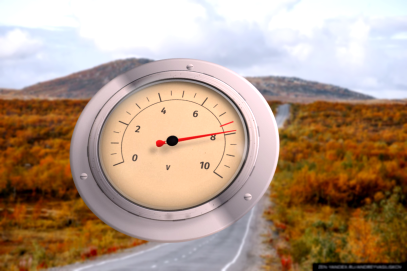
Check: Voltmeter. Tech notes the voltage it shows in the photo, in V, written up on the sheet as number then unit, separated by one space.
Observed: 8 V
